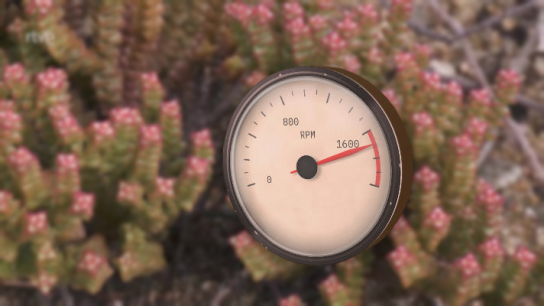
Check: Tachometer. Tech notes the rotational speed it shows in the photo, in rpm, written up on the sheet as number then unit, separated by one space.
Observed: 1700 rpm
